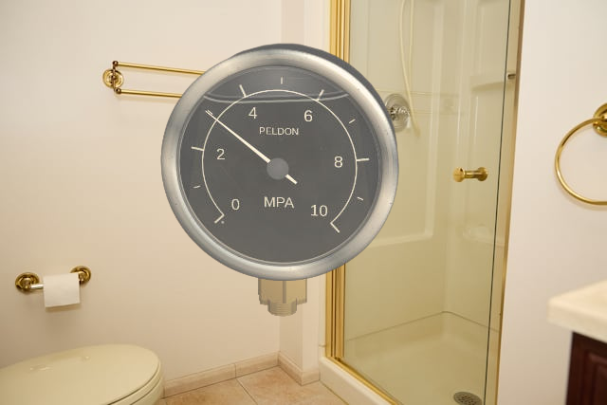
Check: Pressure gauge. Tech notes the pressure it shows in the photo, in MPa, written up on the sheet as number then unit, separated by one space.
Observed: 3 MPa
